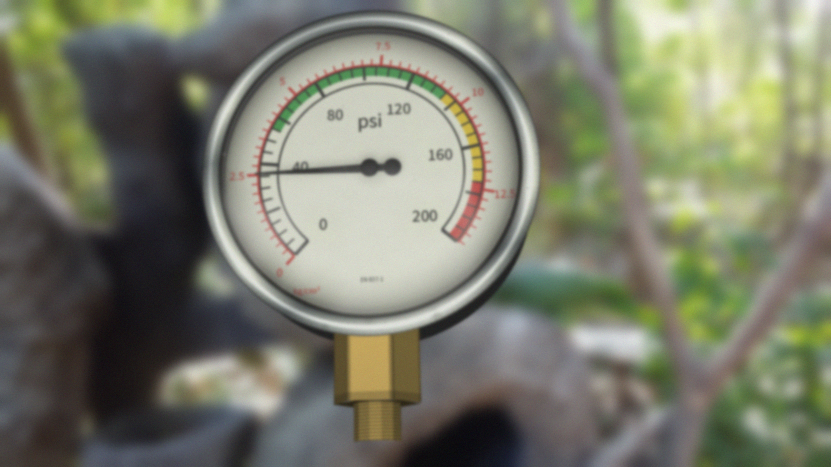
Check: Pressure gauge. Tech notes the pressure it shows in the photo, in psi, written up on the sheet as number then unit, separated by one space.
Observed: 35 psi
